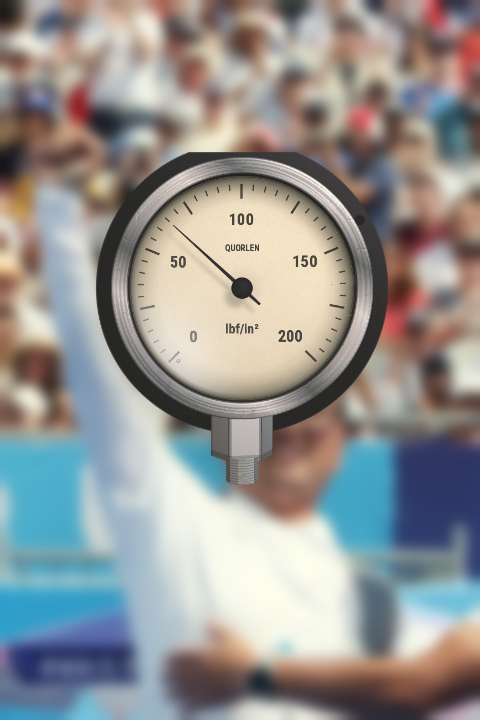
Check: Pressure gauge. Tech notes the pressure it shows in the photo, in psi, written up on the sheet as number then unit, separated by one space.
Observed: 65 psi
